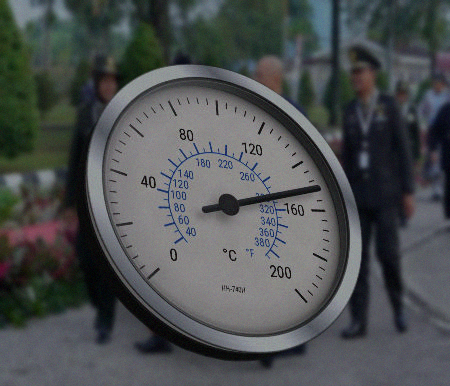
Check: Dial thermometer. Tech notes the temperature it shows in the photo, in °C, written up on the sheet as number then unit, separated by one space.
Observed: 152 °C
